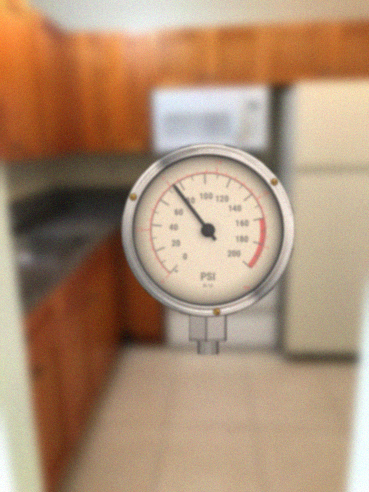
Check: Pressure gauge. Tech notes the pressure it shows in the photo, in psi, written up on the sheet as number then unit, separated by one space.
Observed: 75 psi
